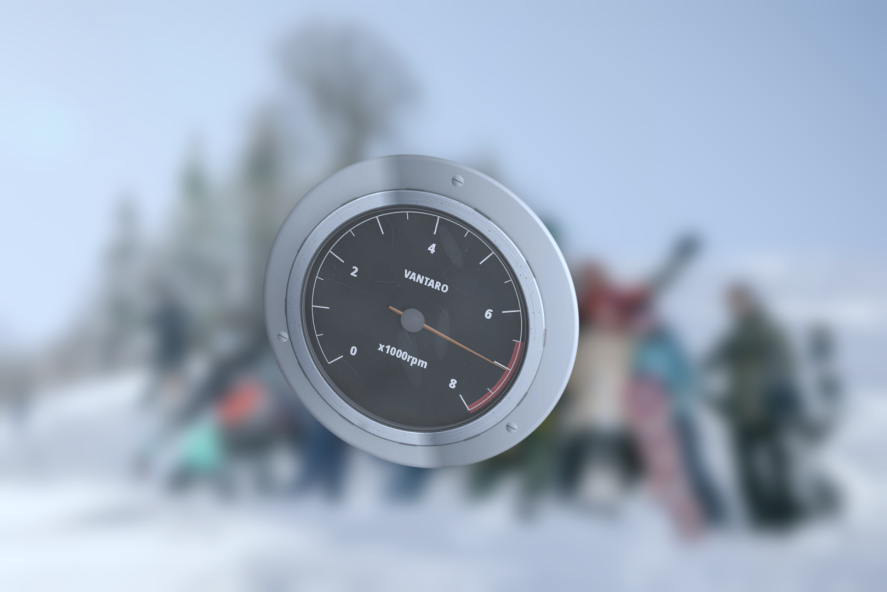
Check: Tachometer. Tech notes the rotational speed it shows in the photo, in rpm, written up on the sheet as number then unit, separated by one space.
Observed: 7000 rpm
